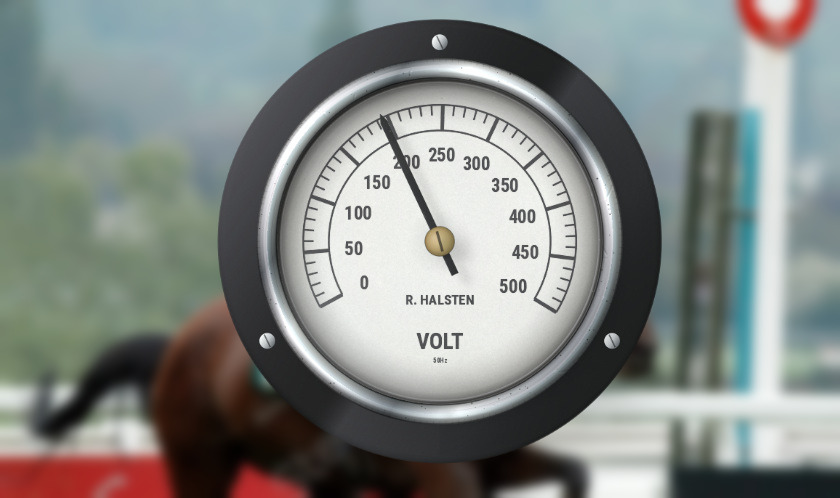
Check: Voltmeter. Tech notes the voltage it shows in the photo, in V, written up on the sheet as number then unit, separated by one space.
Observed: 195 V
